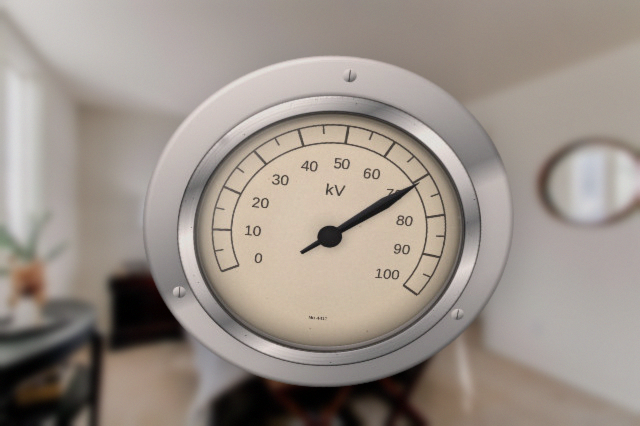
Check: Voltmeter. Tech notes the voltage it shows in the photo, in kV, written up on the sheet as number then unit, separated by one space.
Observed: 70 kV
